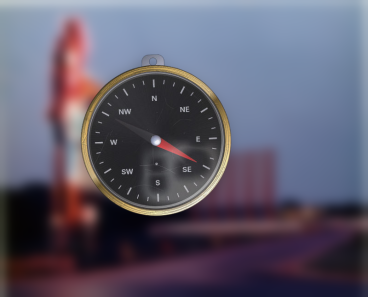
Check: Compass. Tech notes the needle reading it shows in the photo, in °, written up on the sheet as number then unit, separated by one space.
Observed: 120 °
